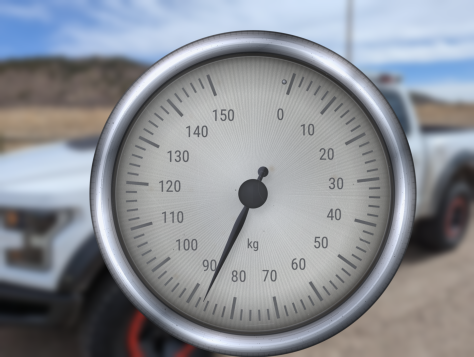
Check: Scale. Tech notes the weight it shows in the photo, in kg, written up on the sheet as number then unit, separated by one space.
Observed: 87 kg
